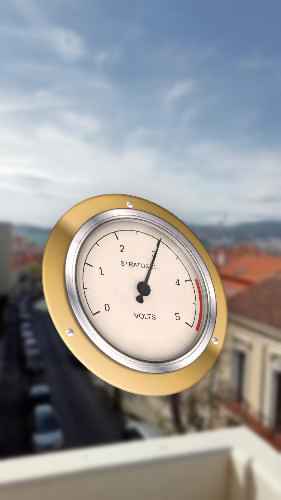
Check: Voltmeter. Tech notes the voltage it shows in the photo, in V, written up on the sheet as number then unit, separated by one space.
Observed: 3 V
